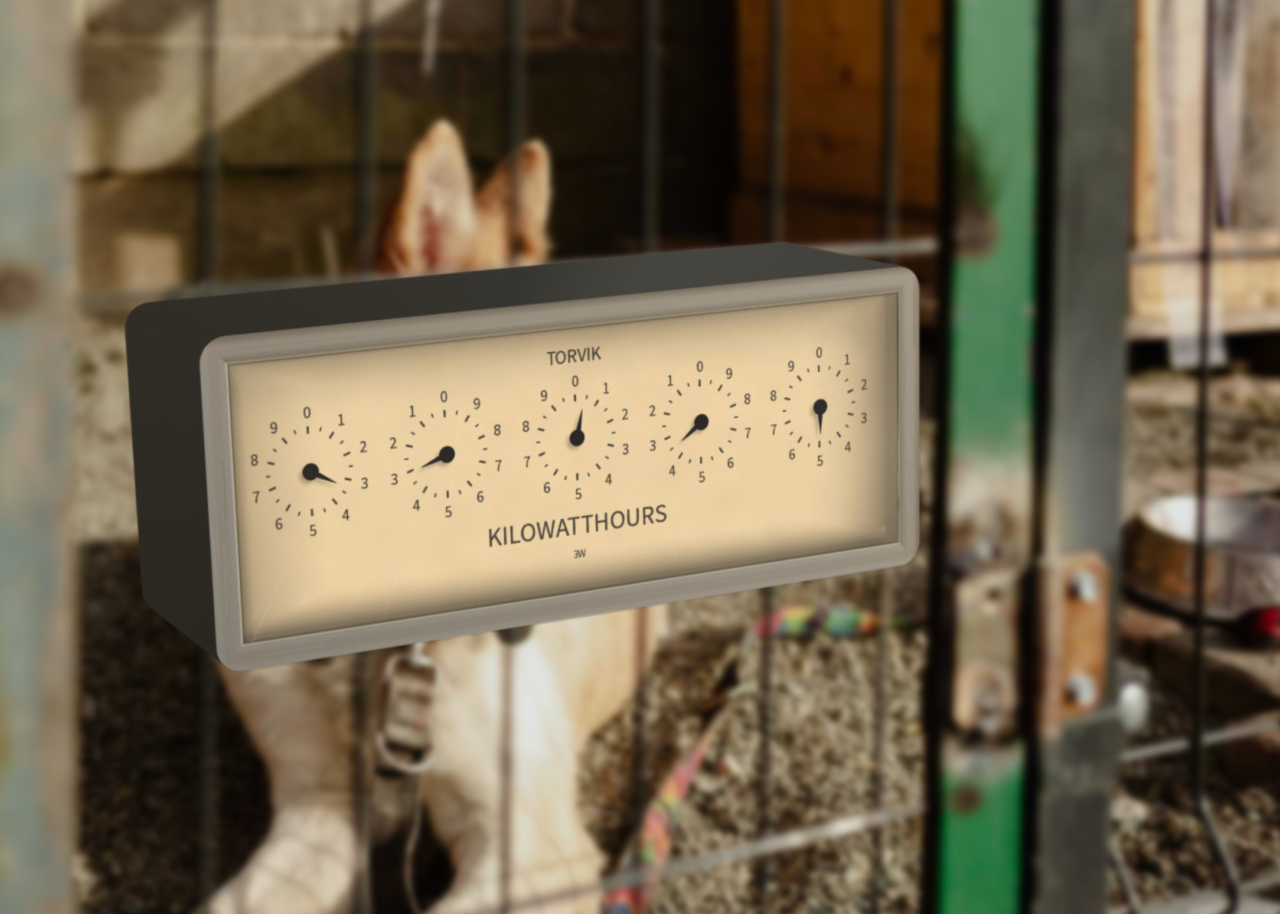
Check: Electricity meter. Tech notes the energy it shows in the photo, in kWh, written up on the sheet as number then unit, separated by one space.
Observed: 33035 kWh
